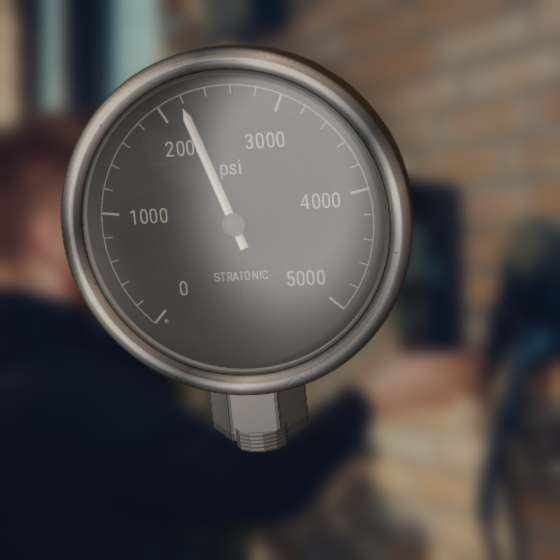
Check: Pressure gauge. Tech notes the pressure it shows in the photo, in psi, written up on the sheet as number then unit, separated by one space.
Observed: 2200 psi
